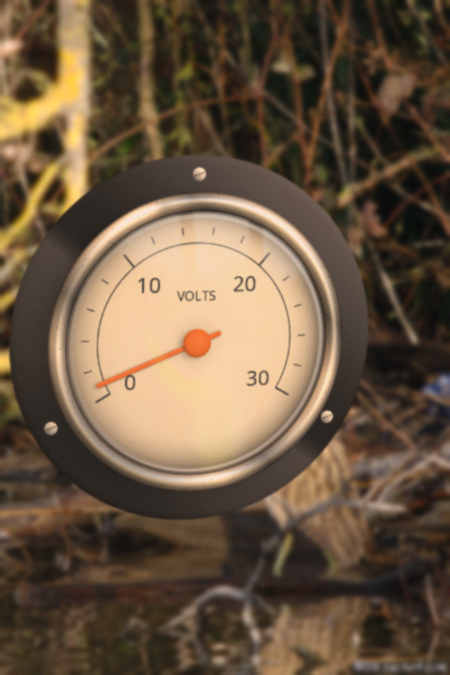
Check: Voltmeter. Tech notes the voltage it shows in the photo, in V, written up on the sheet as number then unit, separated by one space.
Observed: 1 V
